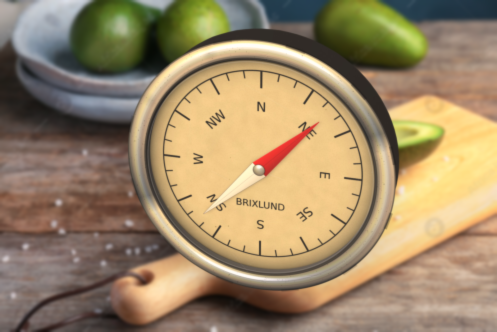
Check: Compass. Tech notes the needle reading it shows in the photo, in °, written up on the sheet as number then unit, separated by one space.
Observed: 45 °
